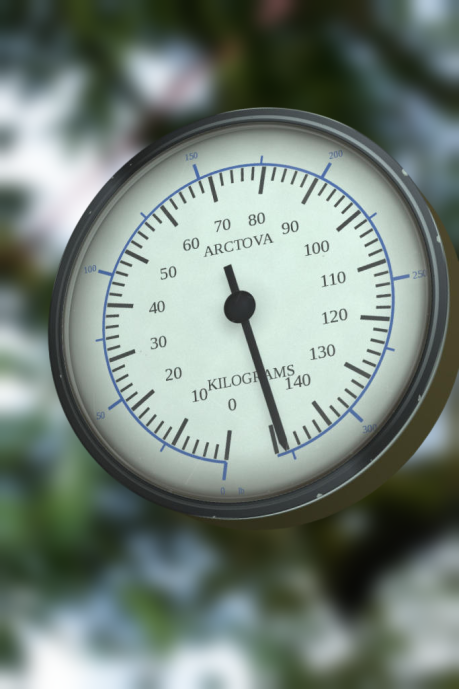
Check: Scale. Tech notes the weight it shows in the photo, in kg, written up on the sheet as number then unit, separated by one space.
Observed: 148 kg
